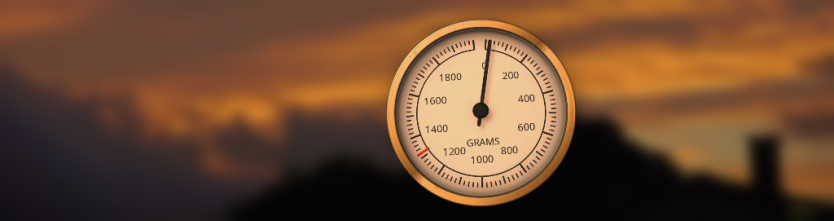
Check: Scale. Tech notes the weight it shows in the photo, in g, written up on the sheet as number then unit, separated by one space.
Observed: 20 g
